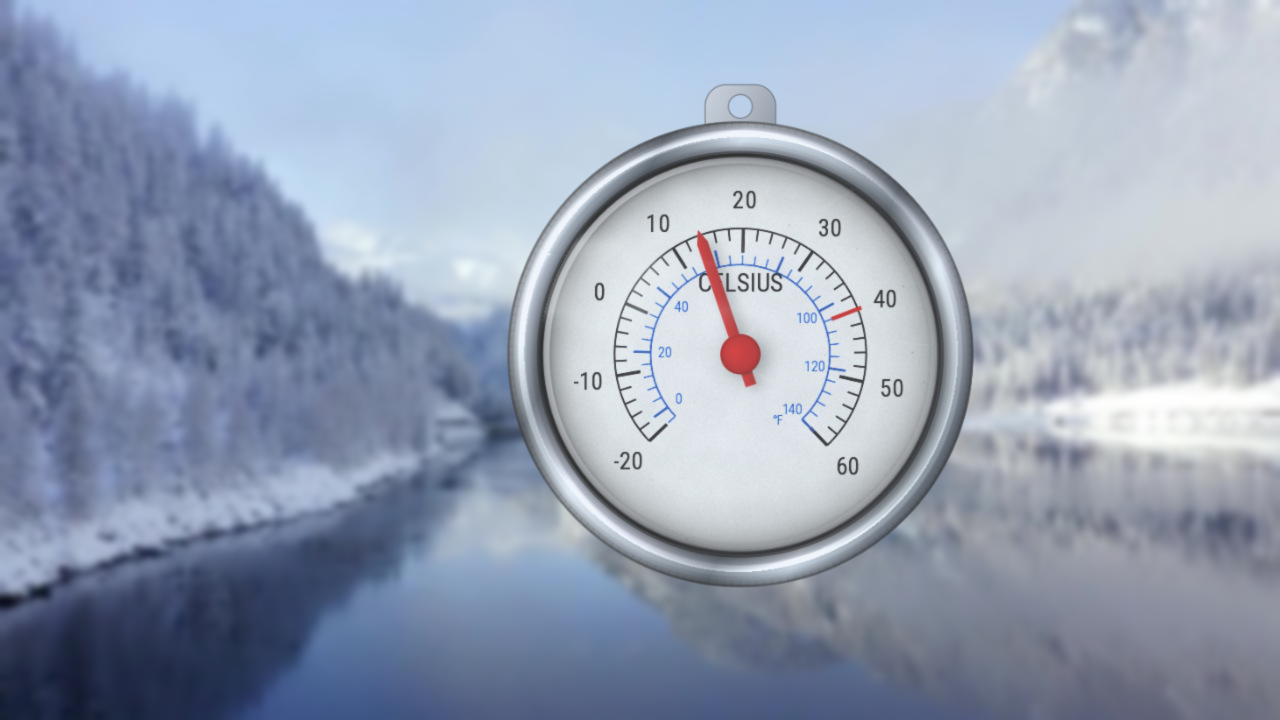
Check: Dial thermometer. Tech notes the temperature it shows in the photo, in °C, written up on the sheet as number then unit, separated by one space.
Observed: 14 °C
